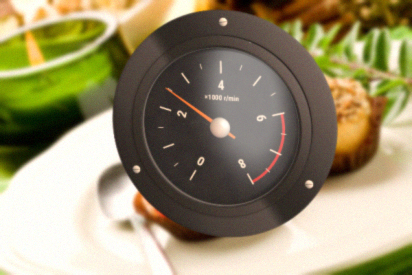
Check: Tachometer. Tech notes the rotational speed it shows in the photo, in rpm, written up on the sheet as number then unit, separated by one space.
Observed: 2500 rpm
